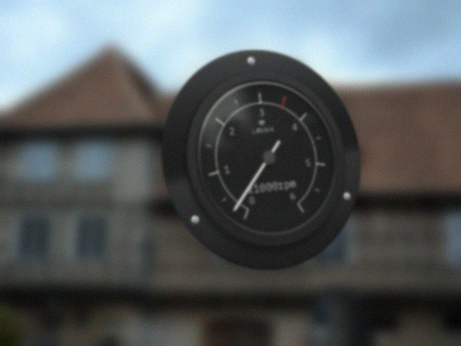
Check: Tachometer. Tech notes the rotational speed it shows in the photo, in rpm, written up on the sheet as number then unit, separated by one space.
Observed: 250 rpm
